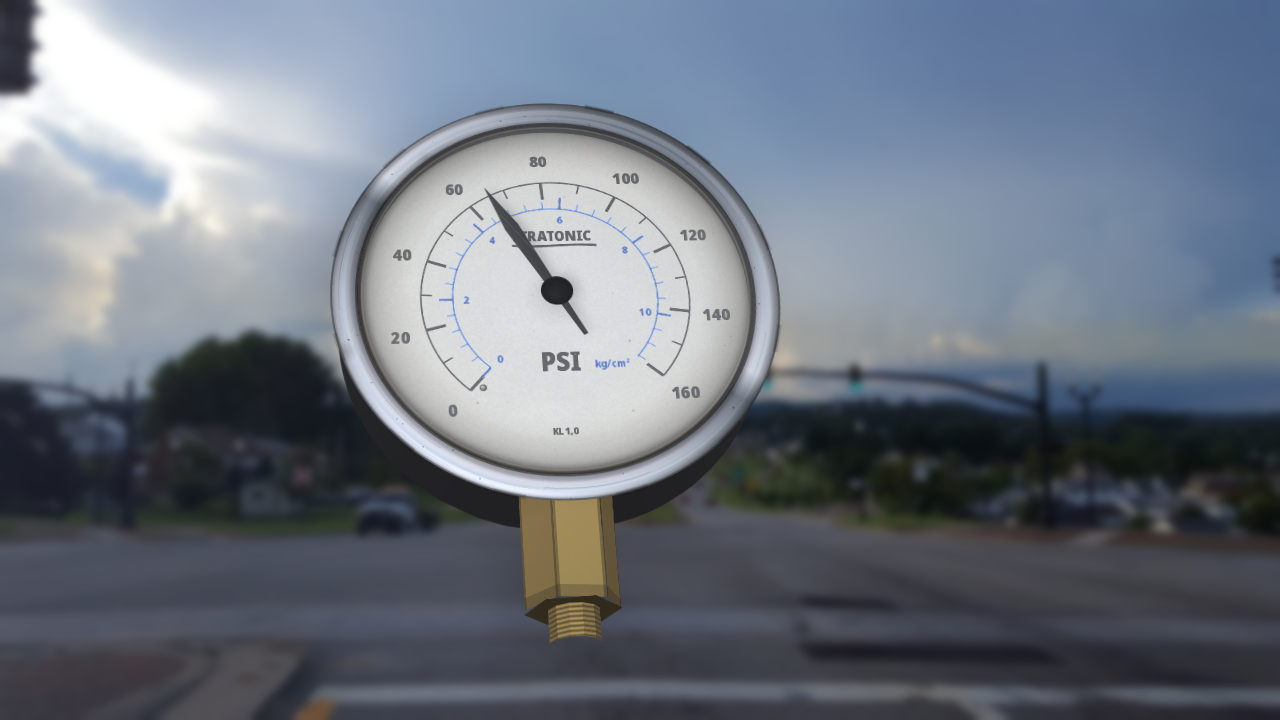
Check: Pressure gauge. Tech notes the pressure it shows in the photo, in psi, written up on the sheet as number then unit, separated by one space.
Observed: 65 psi
